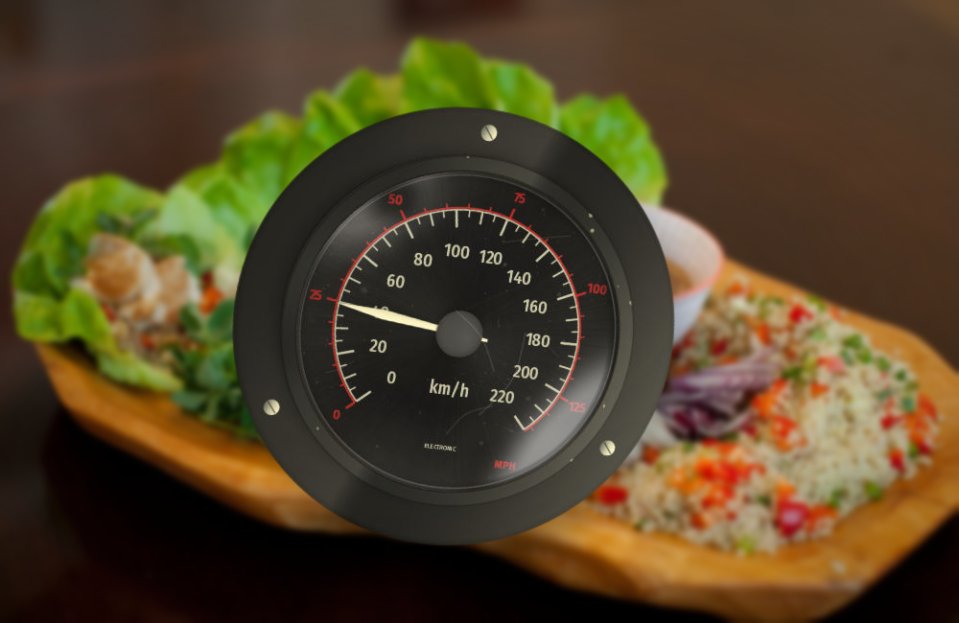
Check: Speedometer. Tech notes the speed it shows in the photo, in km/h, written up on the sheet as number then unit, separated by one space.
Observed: 40 km/h
